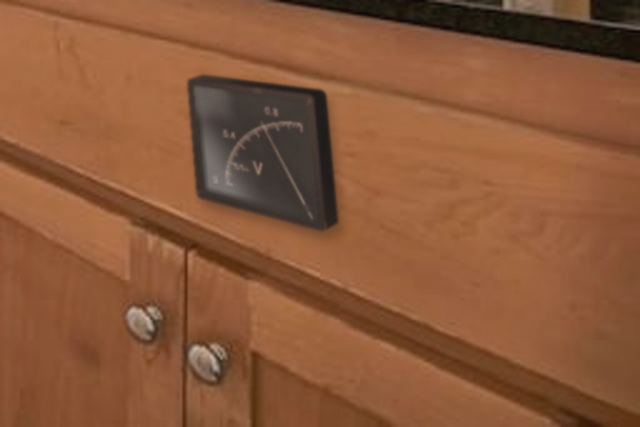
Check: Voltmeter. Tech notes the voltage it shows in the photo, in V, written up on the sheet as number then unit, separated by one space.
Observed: 0.7 V
